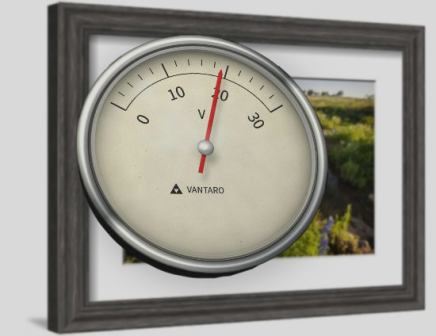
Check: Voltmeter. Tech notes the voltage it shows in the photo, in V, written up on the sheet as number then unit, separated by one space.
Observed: 19 V
